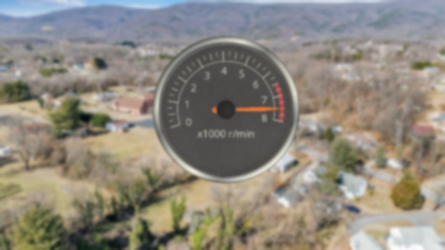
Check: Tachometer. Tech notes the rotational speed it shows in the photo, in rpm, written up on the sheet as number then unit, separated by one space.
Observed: 7500 rpm
